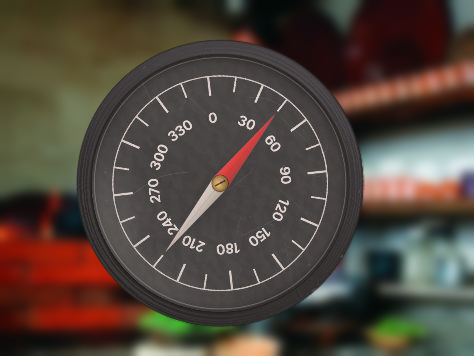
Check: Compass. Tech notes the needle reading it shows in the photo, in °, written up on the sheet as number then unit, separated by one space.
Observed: 45 °
